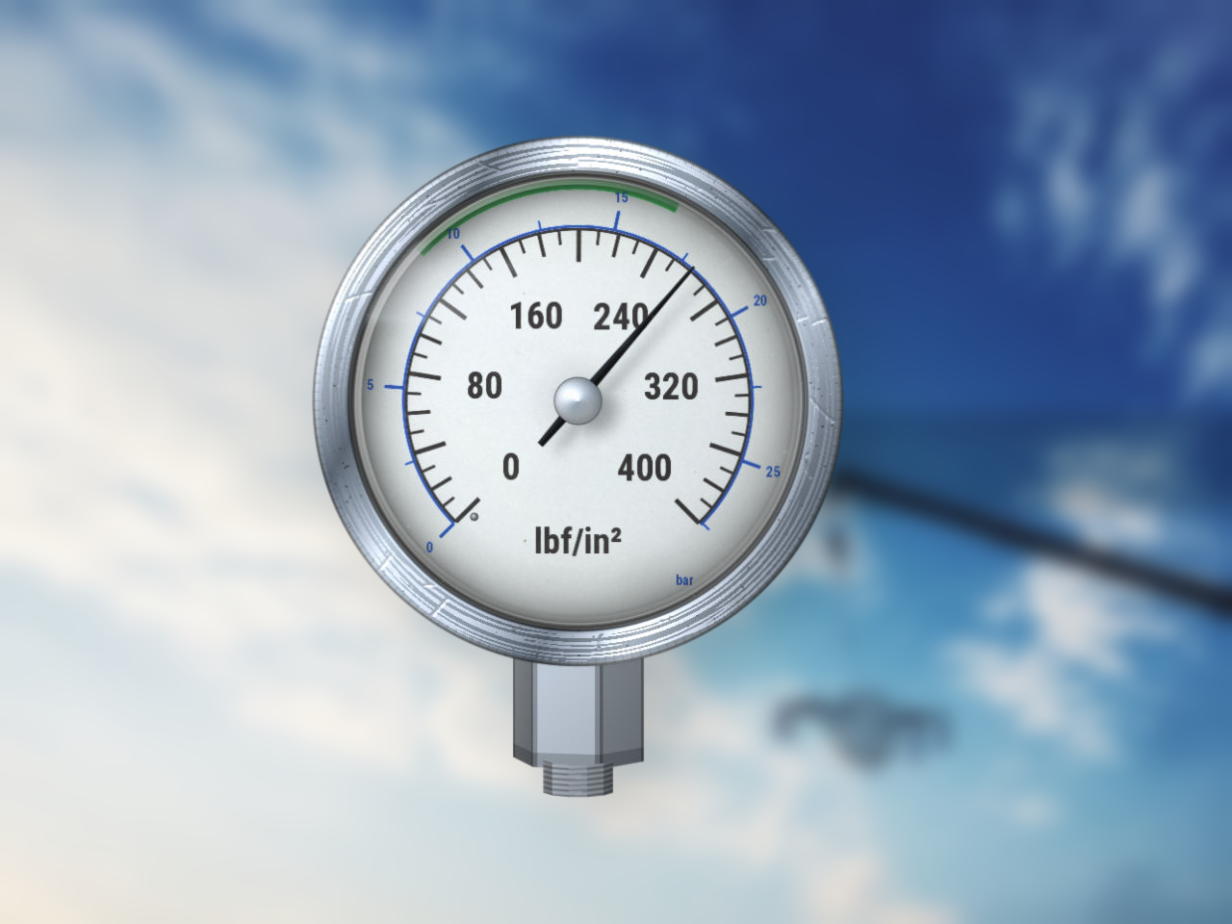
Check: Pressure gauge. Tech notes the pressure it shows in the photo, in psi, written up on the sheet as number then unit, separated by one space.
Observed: 260 psi
